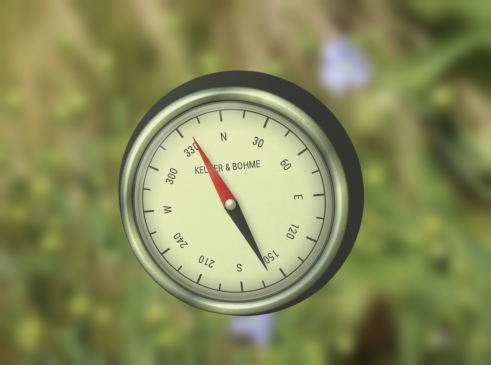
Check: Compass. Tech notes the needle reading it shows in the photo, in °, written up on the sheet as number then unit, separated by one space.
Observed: 337.5 °
